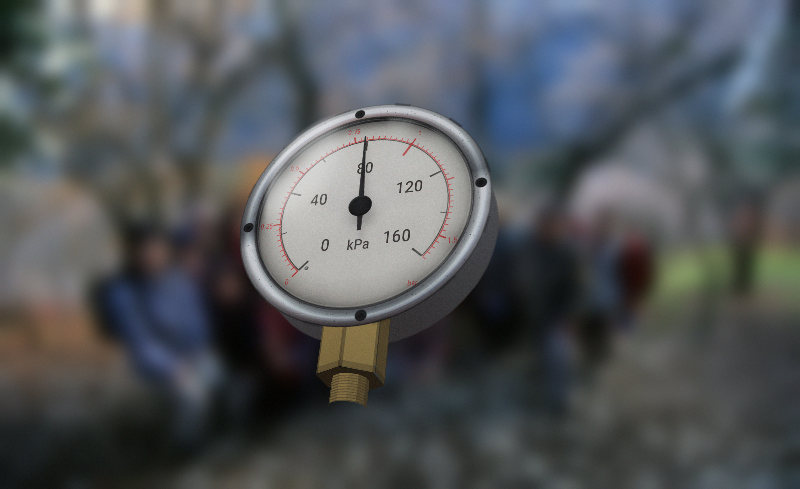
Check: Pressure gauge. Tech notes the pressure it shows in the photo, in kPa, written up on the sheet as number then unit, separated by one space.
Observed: 80 kPa
